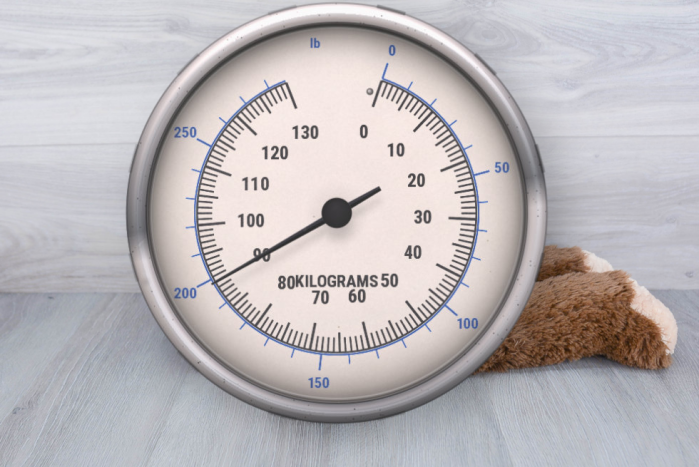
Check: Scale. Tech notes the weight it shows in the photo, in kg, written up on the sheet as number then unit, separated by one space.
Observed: 90 kg
